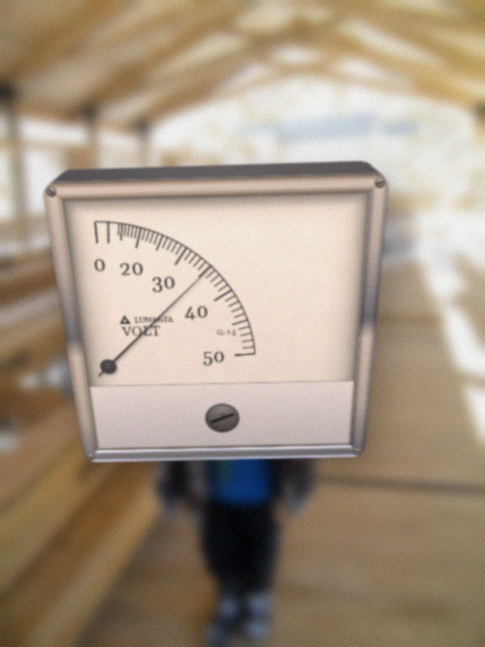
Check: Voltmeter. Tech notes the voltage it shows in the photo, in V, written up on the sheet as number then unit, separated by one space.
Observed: 35 V
